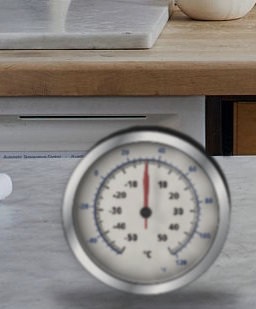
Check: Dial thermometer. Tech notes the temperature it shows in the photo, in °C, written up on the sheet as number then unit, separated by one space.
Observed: 0 °C
